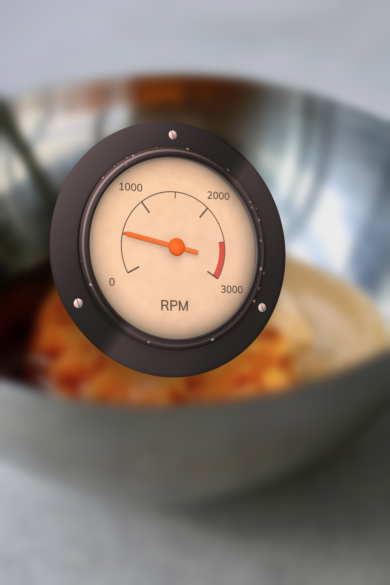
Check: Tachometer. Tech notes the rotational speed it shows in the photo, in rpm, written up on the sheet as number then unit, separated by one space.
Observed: 500 rpm
